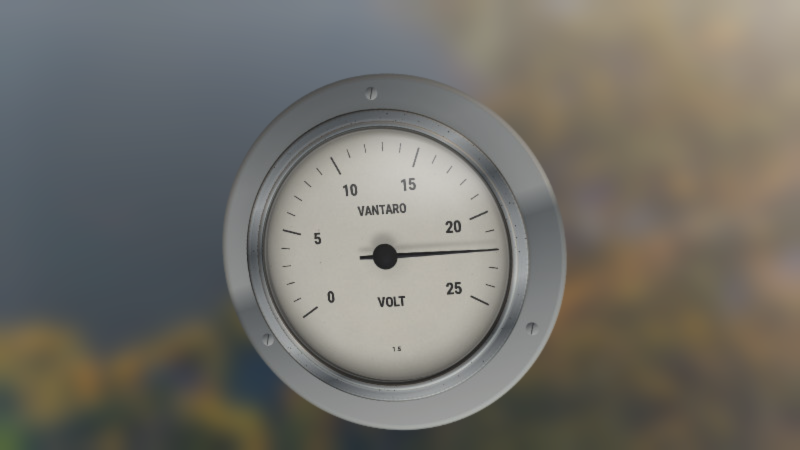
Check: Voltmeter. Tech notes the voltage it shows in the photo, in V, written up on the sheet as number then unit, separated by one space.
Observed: 22 V
